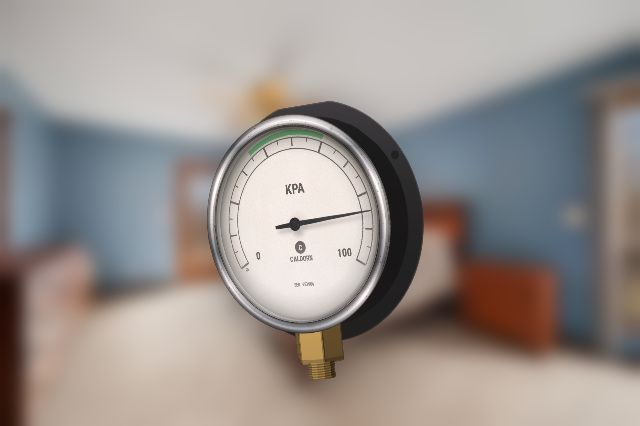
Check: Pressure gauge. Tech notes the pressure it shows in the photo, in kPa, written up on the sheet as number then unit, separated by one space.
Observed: 85 kPa
